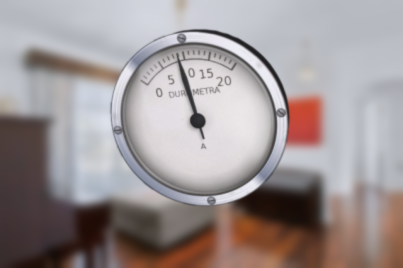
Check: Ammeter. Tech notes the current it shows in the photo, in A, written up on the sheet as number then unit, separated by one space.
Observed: 9 A
